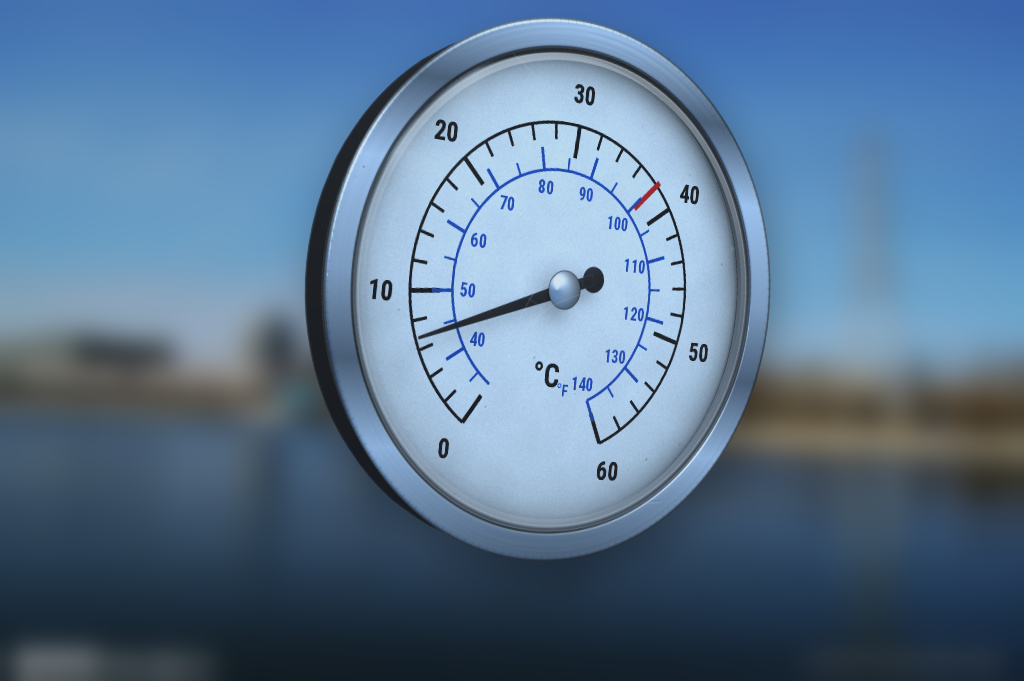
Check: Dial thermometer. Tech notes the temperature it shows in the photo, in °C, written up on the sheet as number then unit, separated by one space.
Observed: 7 °C
